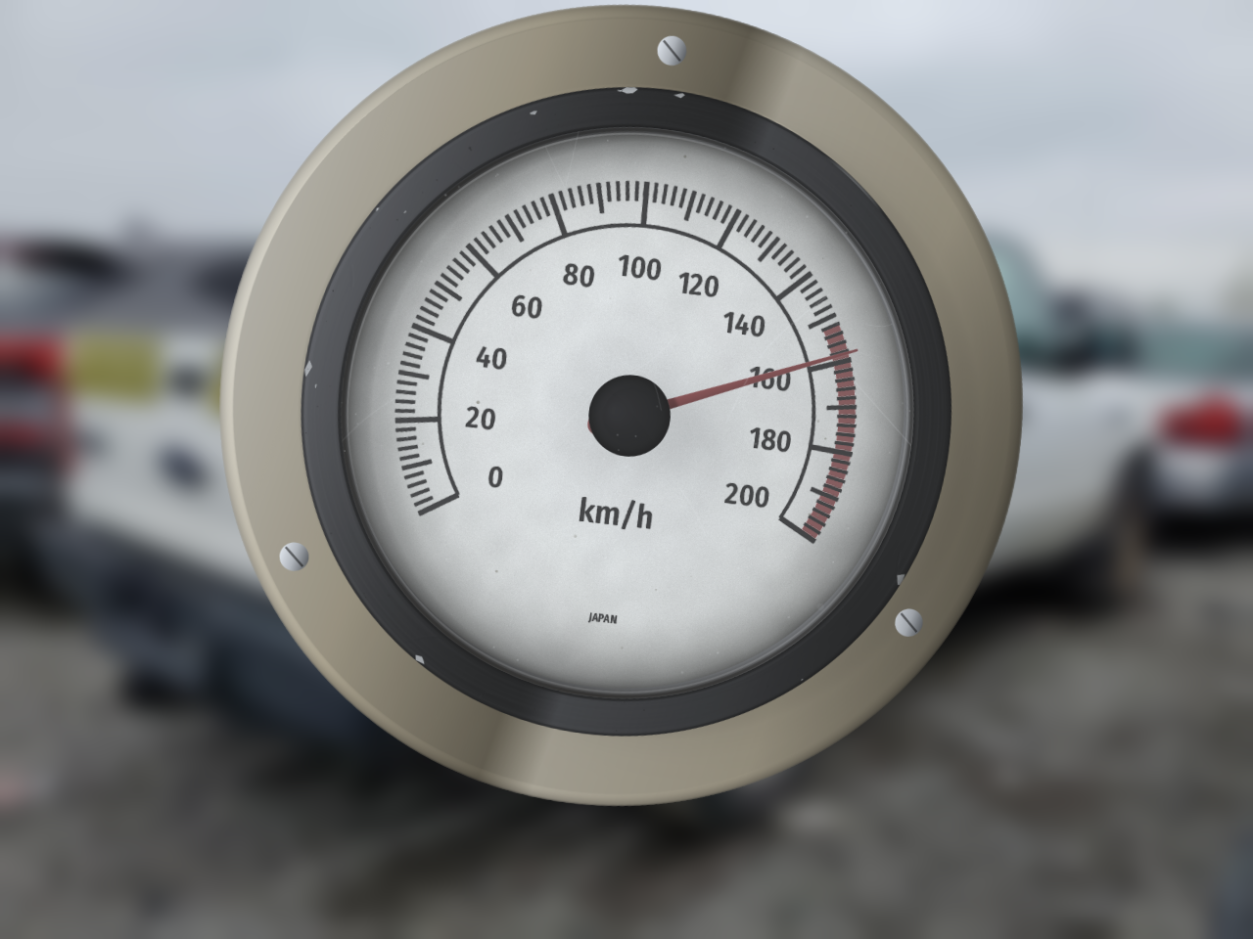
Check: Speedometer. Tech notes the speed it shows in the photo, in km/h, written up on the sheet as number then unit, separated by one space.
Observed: 158 km/h
